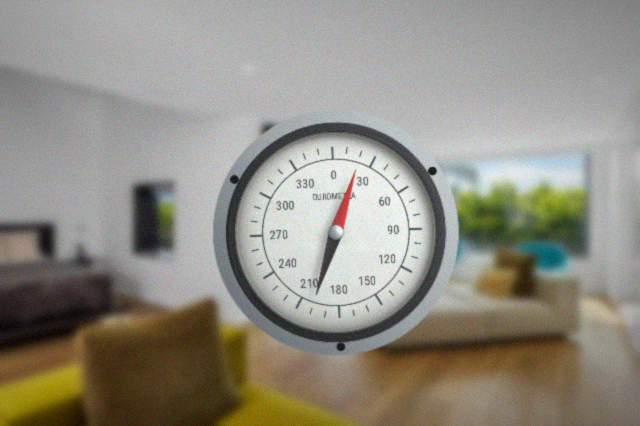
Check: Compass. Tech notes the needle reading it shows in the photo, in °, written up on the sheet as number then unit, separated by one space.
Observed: 20 °
